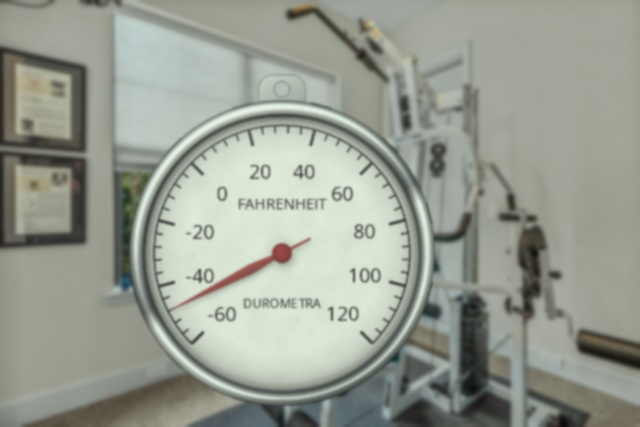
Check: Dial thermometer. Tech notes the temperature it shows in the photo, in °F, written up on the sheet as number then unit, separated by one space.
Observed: -48 °F
